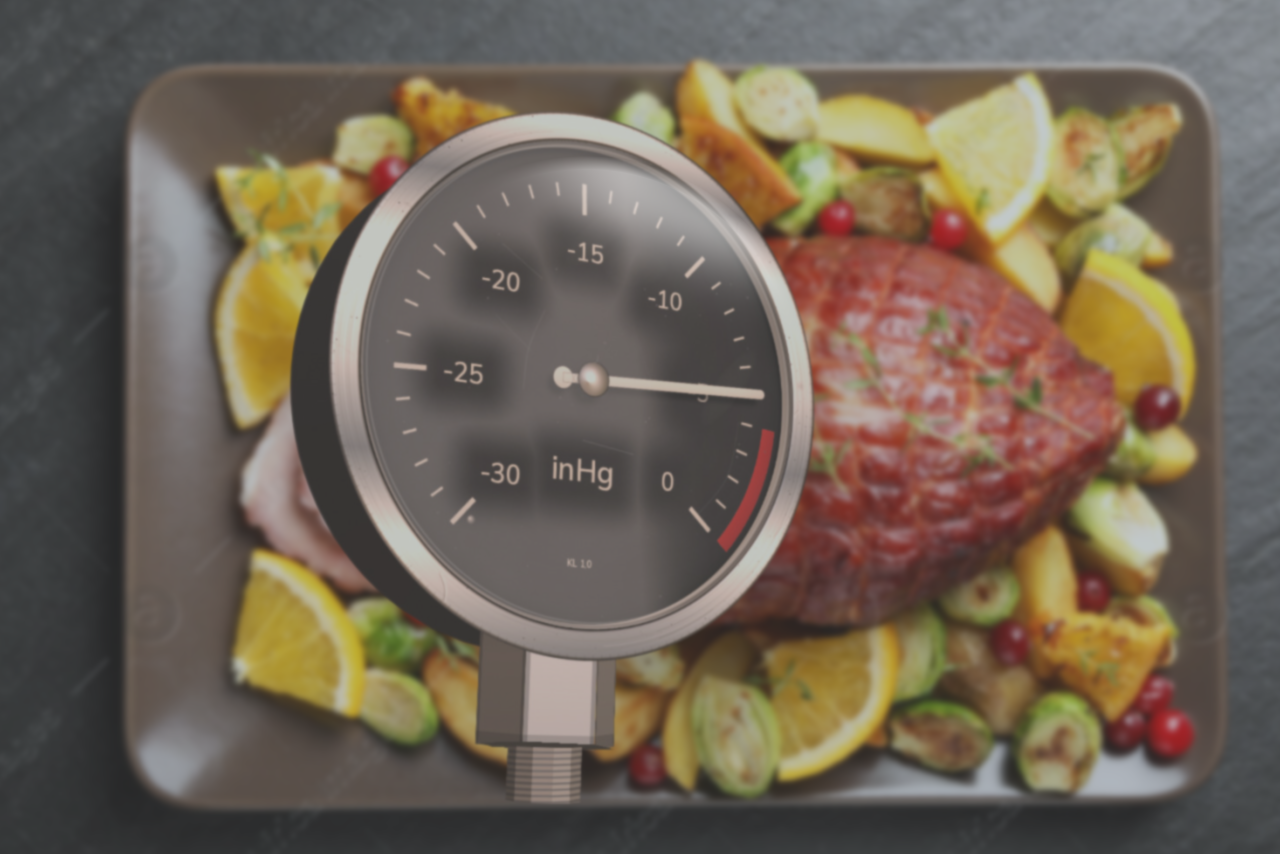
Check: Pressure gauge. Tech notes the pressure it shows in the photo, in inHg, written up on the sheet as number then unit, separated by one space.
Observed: -5 inHg
